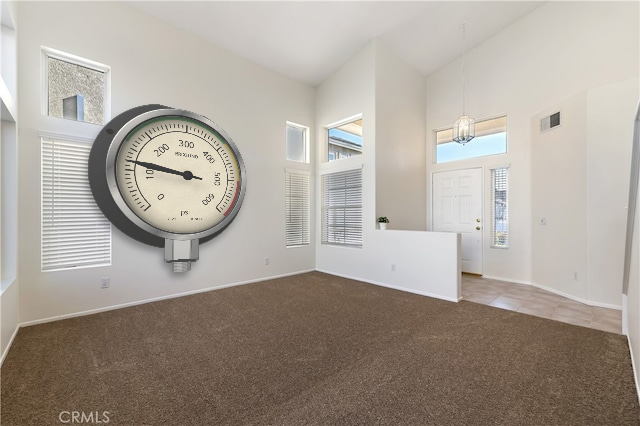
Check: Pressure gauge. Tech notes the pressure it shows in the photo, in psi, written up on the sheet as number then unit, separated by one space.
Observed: 120 psi
